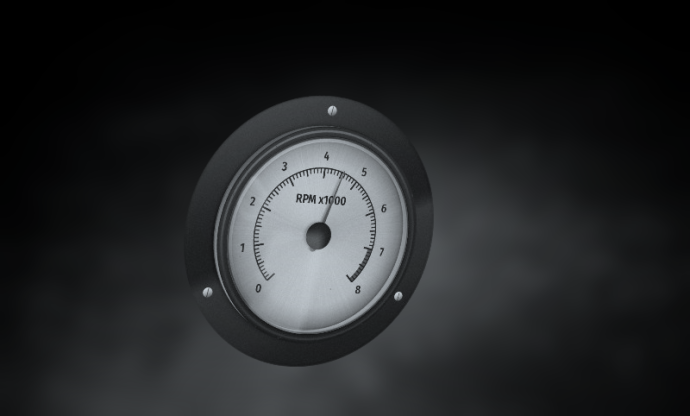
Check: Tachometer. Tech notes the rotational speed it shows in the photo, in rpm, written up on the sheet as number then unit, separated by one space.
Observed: 4500 rpm
